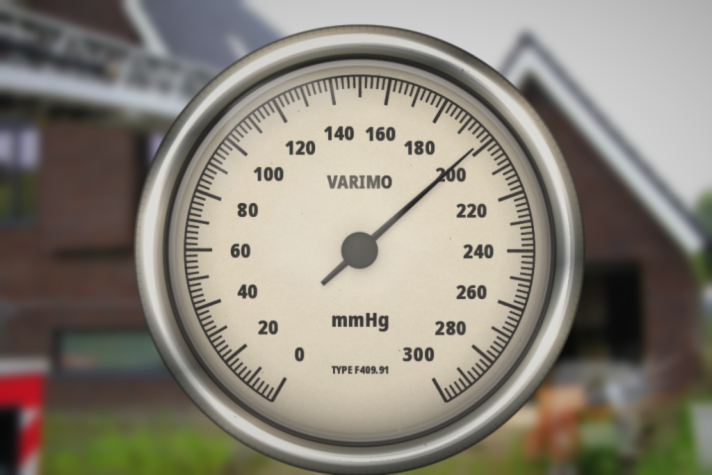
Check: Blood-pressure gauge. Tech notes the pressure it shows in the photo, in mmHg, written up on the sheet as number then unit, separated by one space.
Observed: 198 mmHg
